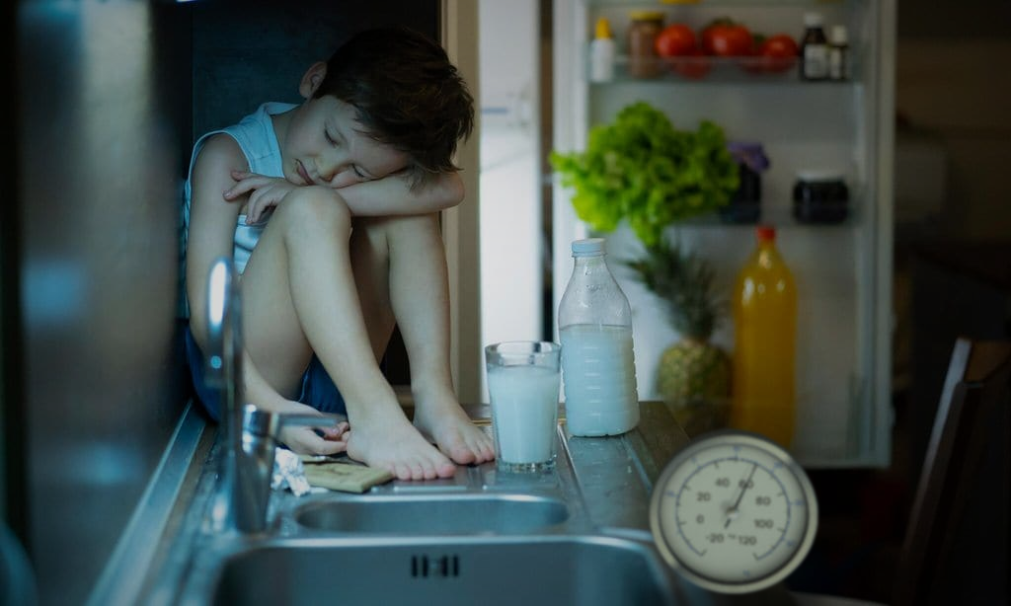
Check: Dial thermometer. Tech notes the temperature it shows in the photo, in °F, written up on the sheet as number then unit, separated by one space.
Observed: 60 °F
